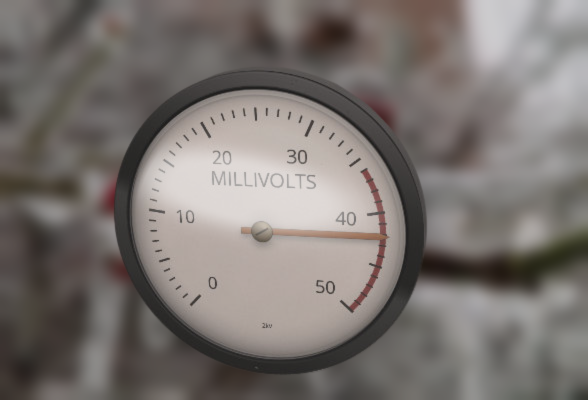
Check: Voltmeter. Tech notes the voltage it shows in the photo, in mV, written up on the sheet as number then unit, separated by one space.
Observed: 42 mV
